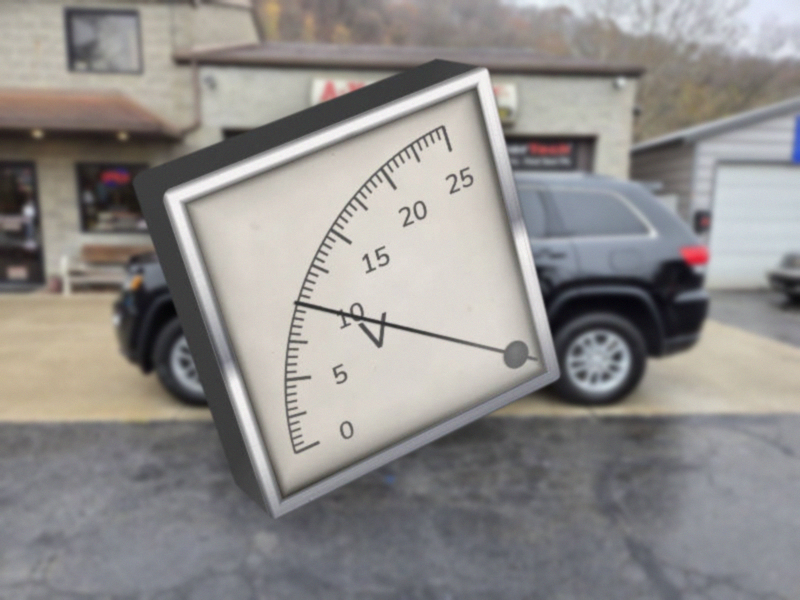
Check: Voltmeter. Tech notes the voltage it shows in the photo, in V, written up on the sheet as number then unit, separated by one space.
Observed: 10 V
